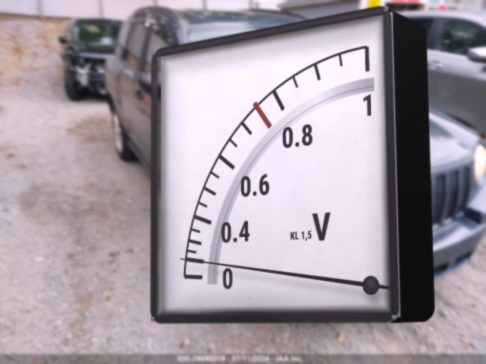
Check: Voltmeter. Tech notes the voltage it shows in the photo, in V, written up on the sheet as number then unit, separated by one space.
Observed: 0.2 V
